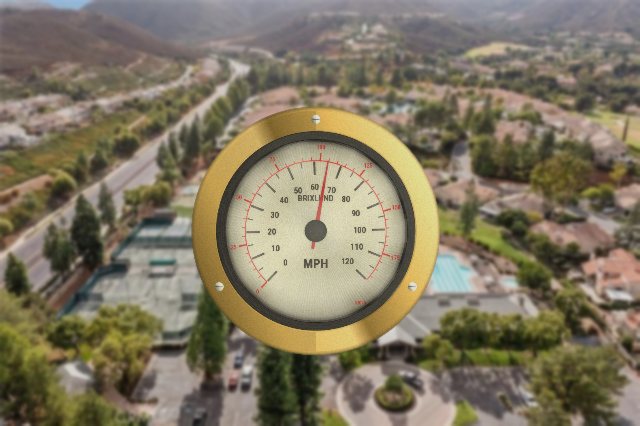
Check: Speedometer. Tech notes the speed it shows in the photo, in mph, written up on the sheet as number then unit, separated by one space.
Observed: 65 mph
